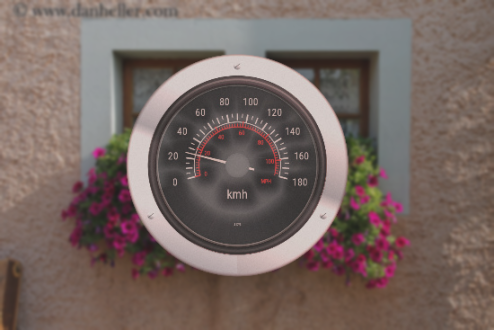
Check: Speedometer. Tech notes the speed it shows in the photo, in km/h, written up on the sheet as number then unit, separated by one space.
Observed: 25 km/h
